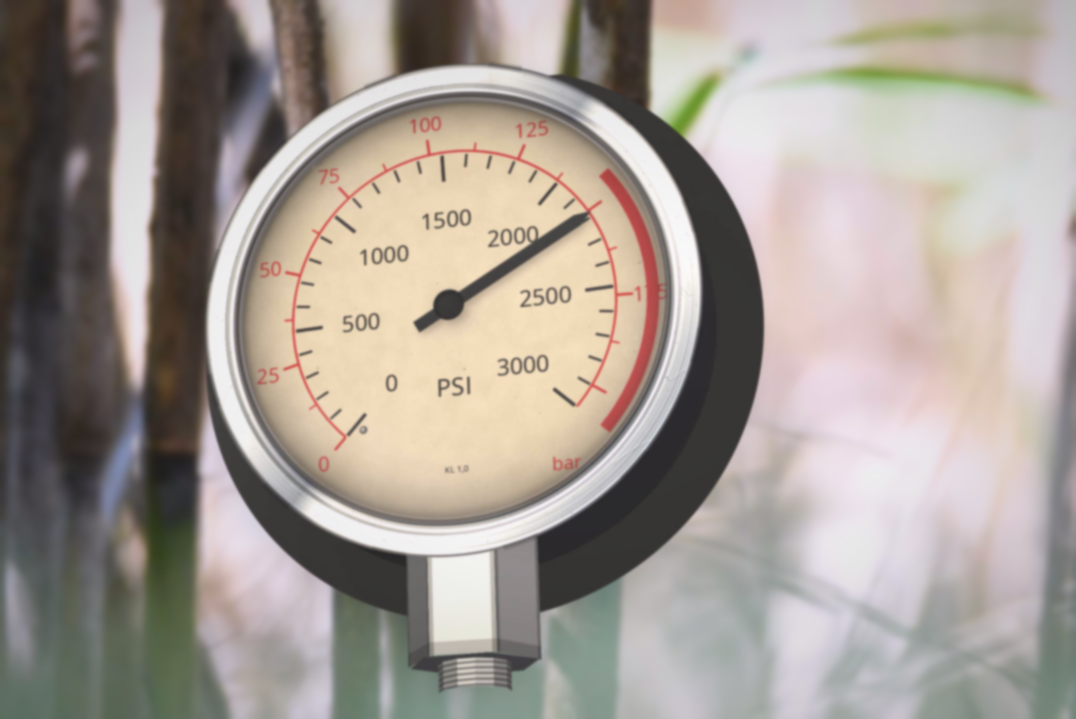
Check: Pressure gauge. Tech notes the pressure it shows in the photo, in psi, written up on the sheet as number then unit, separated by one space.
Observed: 2200 psi
